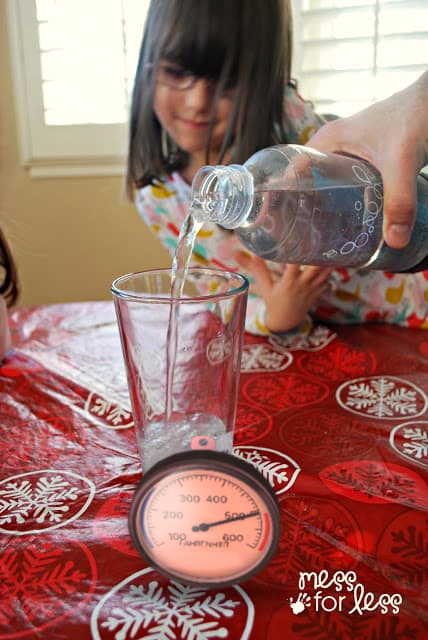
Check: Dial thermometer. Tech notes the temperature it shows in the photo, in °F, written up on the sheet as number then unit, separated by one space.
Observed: 500 °F
